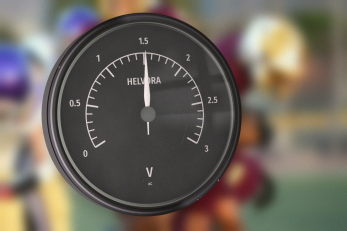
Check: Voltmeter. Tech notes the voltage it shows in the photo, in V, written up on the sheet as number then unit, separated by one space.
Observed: 1.5 V
